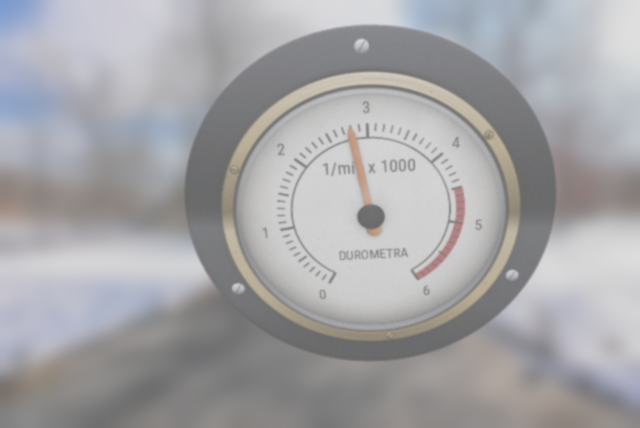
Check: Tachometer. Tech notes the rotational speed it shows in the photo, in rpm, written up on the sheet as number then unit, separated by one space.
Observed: 2800 rpm
